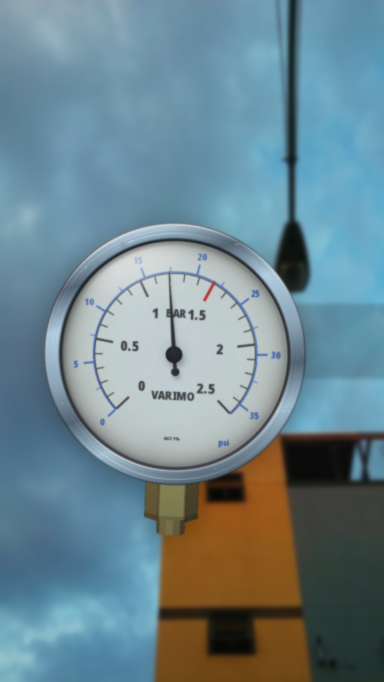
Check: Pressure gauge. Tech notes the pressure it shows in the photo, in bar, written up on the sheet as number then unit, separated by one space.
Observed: 1.2 bar
